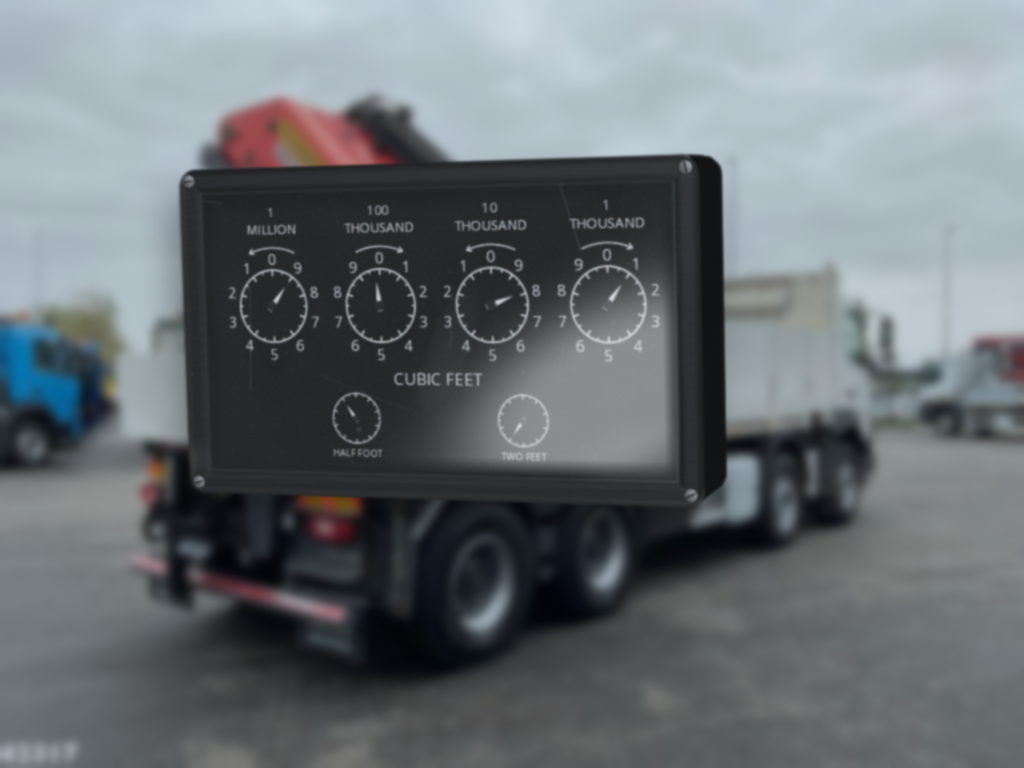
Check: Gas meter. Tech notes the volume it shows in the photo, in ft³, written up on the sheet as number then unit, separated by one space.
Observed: 898100 ft³
